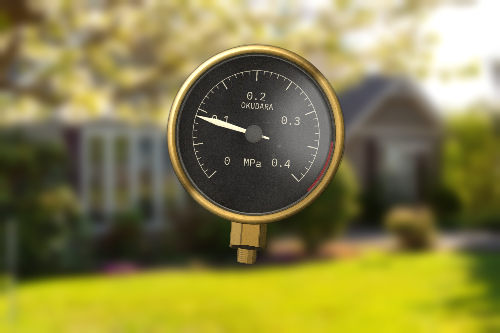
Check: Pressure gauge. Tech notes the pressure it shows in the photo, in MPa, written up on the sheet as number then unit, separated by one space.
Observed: 0.09 MPa
